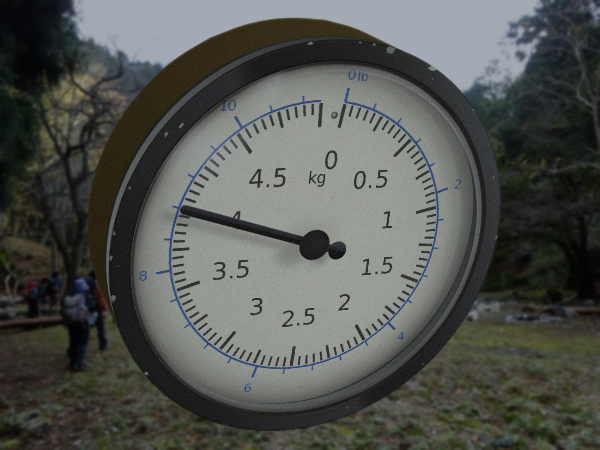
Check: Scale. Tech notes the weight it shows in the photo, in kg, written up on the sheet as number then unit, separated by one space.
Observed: 4 kg
